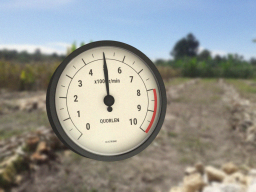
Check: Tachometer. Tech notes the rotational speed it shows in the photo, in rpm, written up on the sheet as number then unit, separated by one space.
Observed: 5000 rpm
